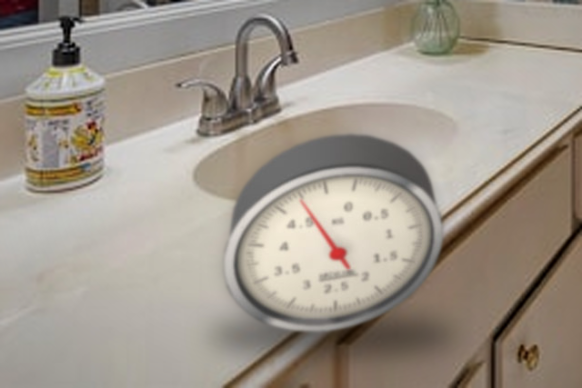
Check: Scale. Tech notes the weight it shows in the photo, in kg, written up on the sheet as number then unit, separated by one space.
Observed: 4.75 kg
